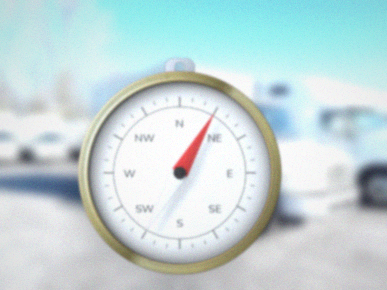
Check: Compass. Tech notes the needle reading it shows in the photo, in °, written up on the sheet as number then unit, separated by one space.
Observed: 30 °
